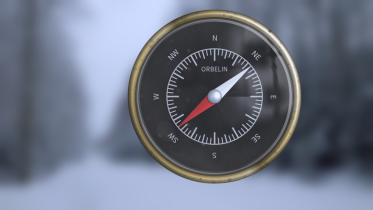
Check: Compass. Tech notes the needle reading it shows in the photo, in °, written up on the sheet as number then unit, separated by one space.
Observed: 230 °
